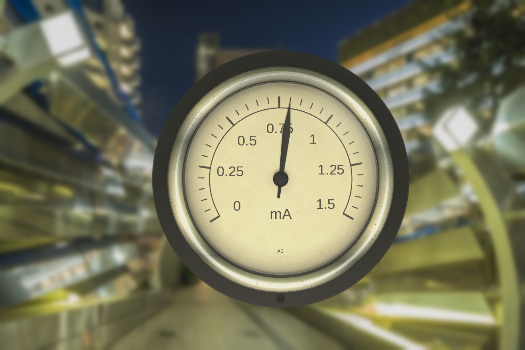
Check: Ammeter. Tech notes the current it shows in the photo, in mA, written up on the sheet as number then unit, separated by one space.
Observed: 0.8 mA
